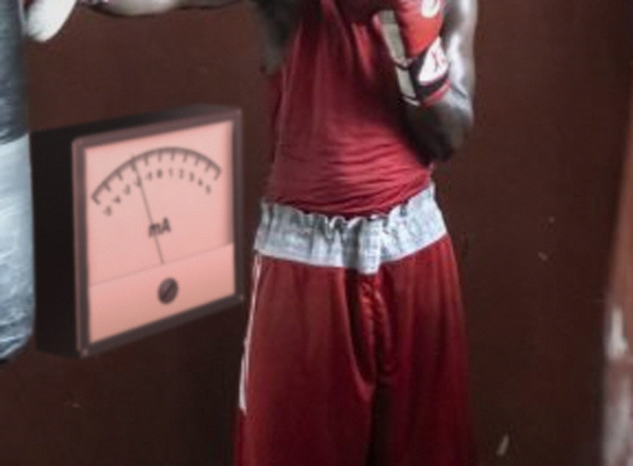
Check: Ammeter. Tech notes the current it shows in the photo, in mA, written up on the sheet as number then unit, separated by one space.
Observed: -2 mA
